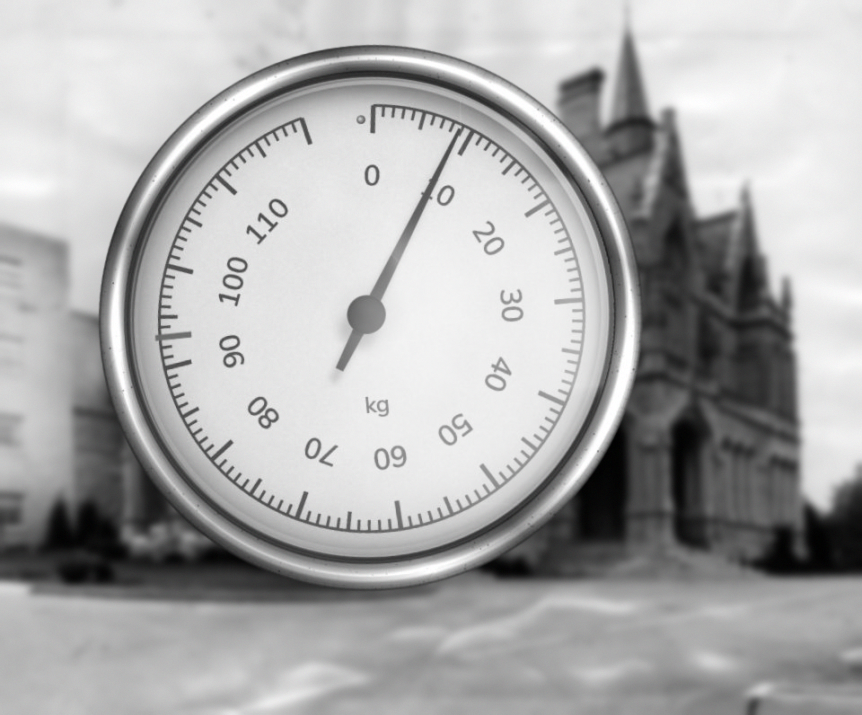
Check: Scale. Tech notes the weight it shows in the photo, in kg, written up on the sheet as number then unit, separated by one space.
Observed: 9 kg
